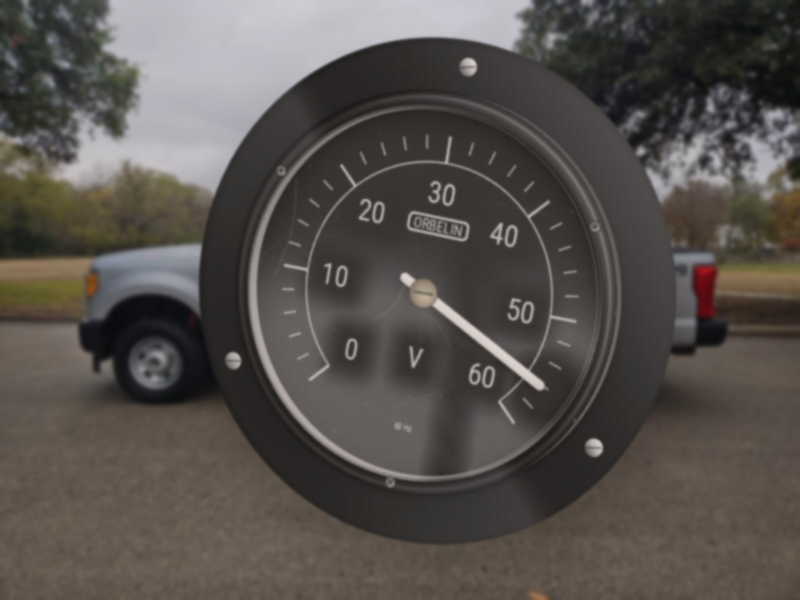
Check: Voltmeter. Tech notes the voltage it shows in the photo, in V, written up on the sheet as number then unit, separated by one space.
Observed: 56 V
